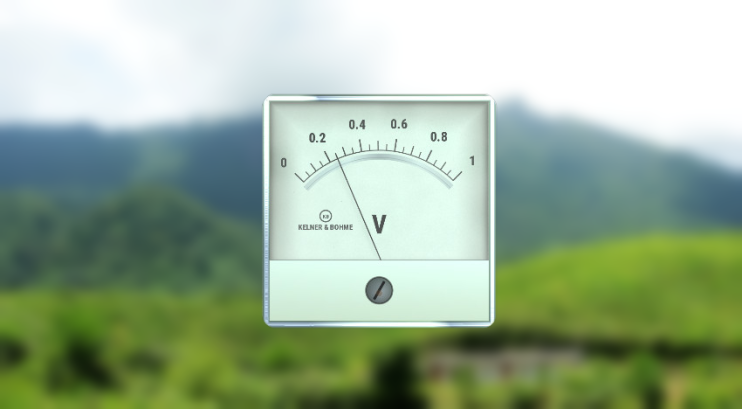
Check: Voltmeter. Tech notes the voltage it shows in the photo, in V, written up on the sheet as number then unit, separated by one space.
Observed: 0.25 V
